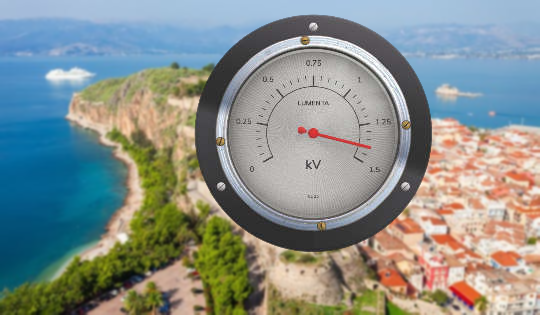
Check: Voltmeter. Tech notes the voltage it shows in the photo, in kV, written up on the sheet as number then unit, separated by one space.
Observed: 1.4 kV
